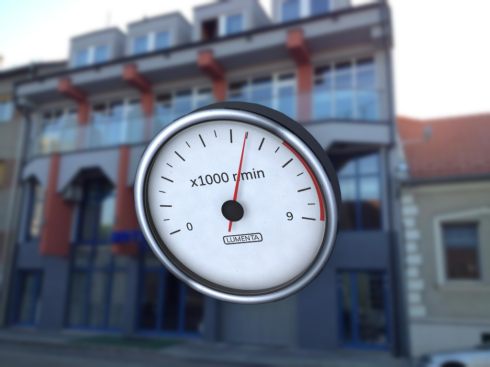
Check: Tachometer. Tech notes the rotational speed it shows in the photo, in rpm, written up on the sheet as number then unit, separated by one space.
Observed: 5500 rpm
